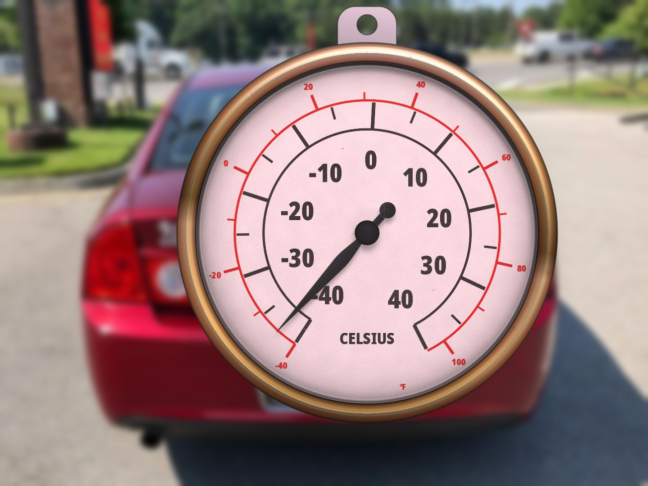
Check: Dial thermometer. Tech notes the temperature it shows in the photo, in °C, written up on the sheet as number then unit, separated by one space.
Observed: -37.5 °C
